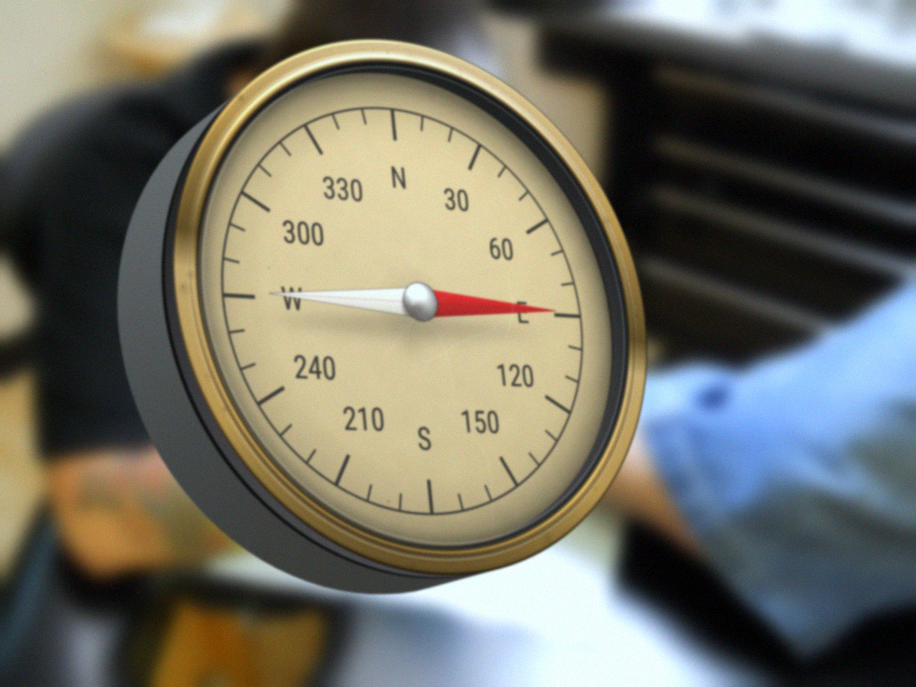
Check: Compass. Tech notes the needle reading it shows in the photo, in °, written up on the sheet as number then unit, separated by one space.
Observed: 90 °
